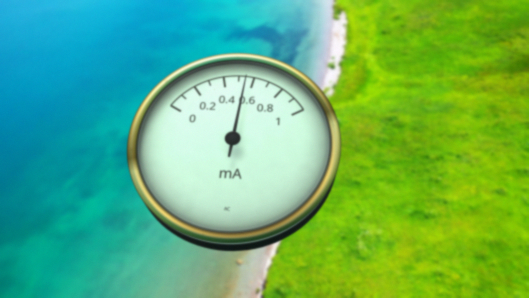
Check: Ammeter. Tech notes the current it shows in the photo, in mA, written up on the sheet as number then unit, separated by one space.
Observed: 0.55 mA
